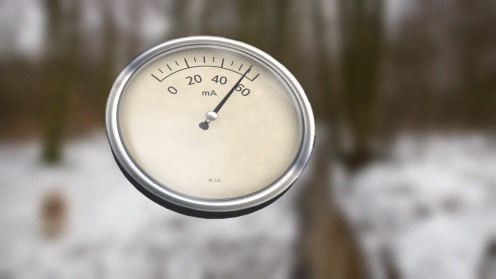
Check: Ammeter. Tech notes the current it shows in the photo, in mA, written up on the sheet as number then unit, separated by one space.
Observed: 55 mA
